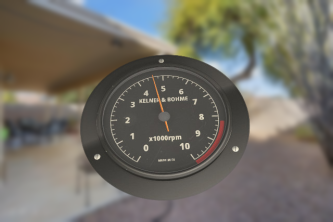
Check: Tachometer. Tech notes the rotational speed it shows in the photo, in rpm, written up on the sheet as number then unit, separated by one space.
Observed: 4600 rpm
